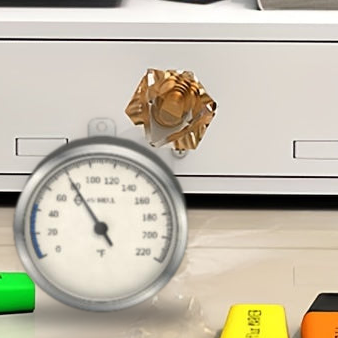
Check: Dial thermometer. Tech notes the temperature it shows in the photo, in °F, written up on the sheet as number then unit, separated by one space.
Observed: 80 °F
